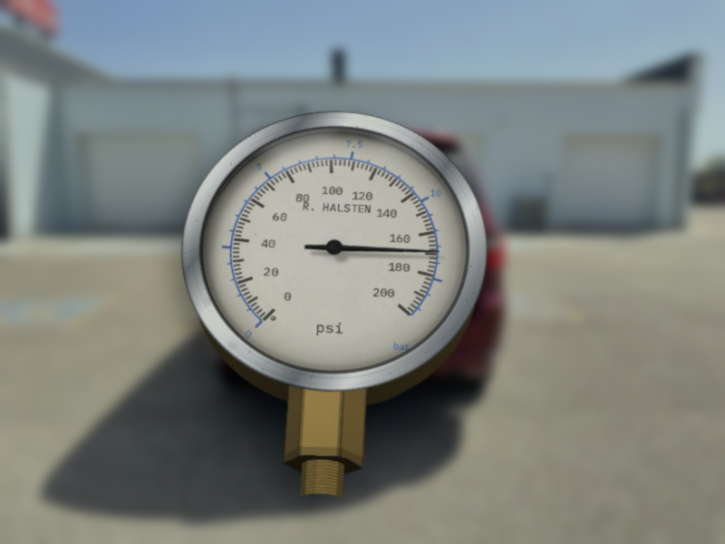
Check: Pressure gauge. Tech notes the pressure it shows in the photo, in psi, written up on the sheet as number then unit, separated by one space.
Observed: 170 psi
